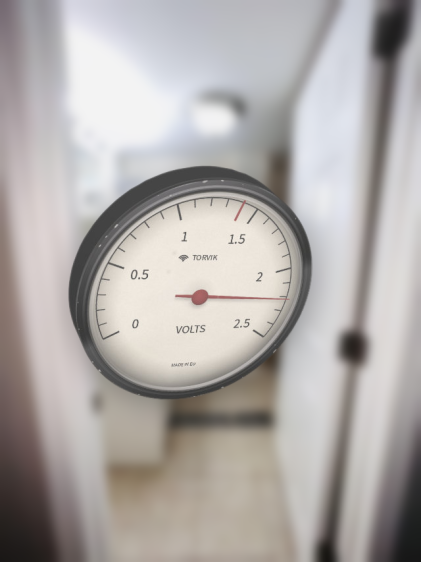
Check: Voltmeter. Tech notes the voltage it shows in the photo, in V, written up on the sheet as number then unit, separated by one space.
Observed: 2.2 V
